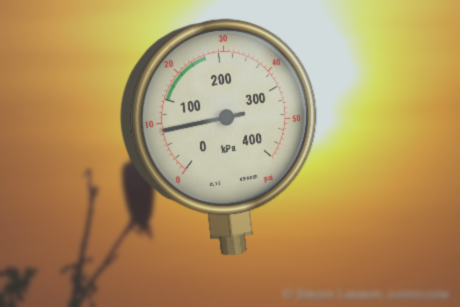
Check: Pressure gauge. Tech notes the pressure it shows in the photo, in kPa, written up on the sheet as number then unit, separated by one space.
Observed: 60 kPa
